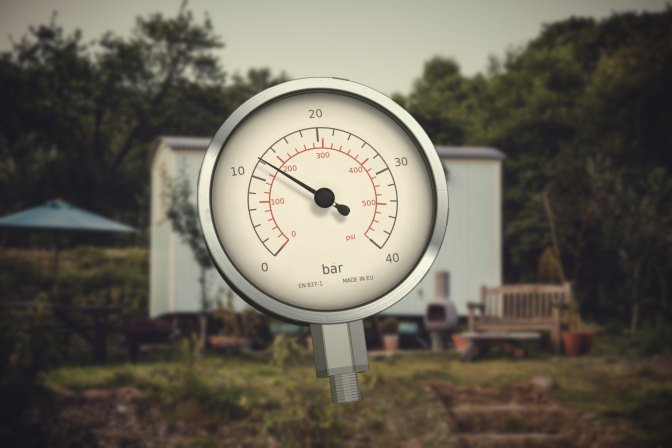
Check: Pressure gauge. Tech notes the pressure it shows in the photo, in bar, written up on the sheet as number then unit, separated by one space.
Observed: 12 bar
